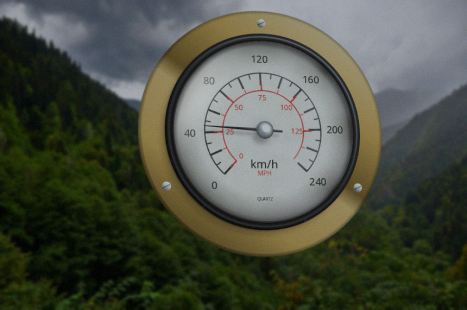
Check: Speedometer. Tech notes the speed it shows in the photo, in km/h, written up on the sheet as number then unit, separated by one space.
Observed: 45 km/h
